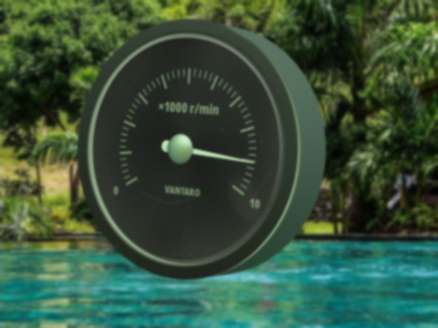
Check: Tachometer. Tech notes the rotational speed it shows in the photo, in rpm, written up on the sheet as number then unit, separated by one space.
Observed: 9000 rpm
